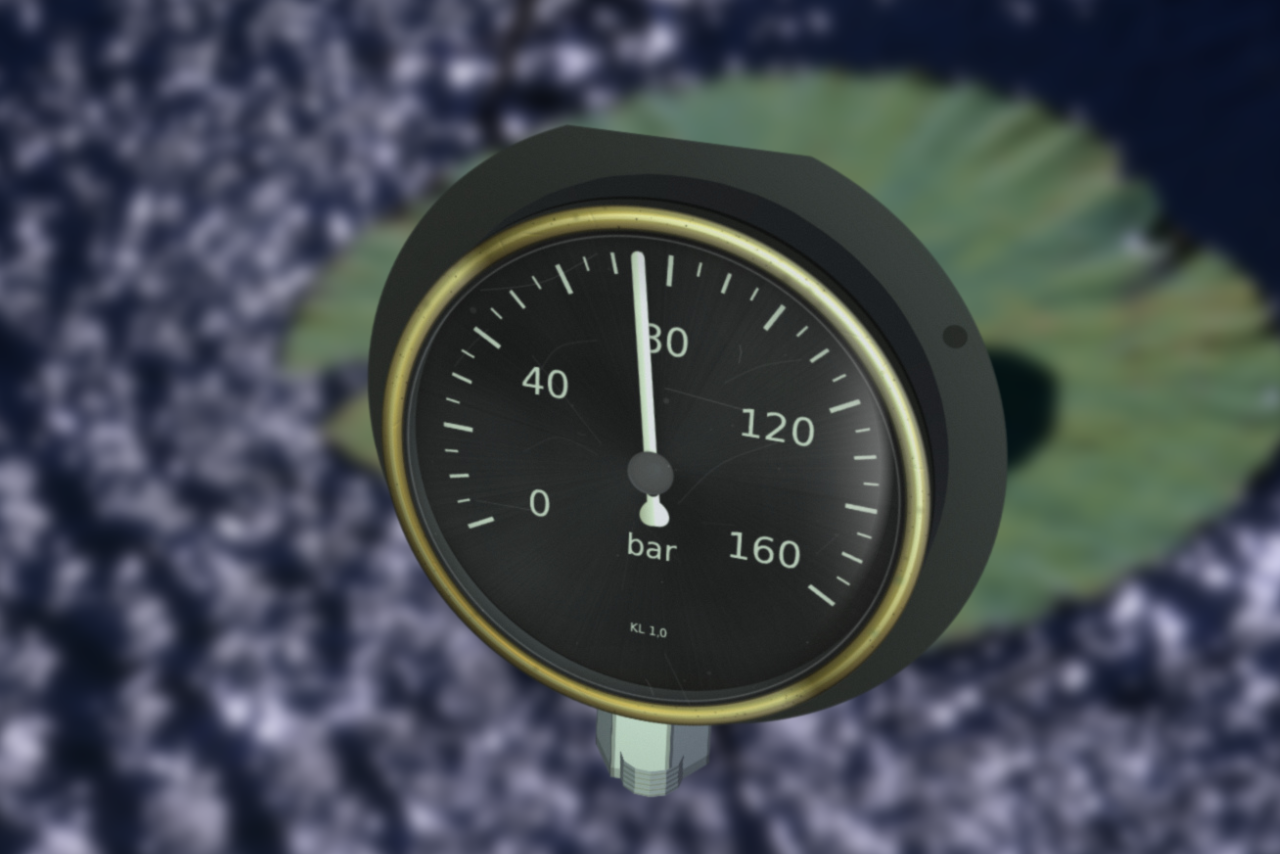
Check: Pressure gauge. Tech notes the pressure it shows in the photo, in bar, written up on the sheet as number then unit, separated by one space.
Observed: 75 bar
